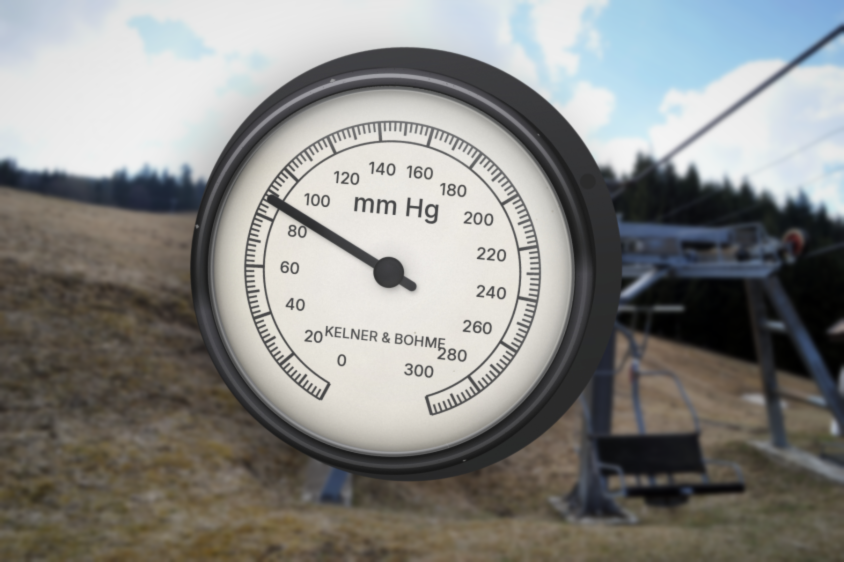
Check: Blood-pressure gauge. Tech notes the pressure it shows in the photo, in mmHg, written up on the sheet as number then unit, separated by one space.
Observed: 88 mmHg
